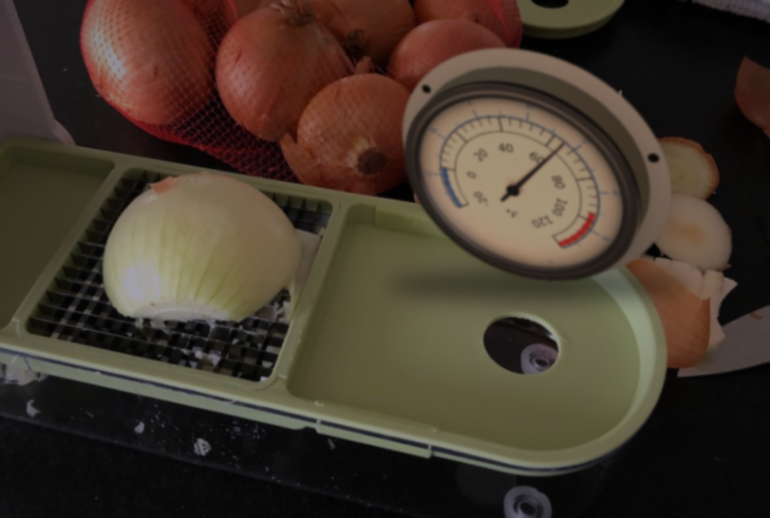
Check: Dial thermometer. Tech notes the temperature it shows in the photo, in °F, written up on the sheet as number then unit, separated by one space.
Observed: 64 °F
